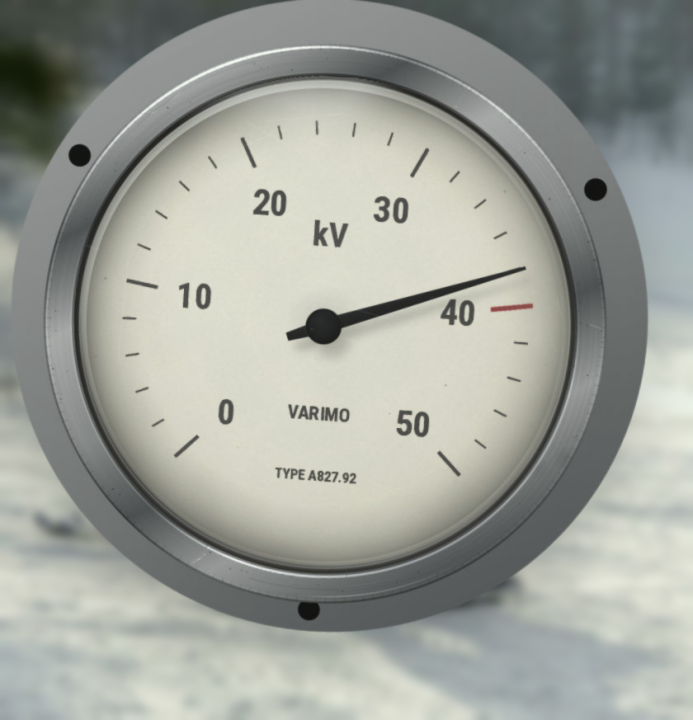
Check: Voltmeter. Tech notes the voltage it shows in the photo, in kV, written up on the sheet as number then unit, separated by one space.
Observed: 38 kV
